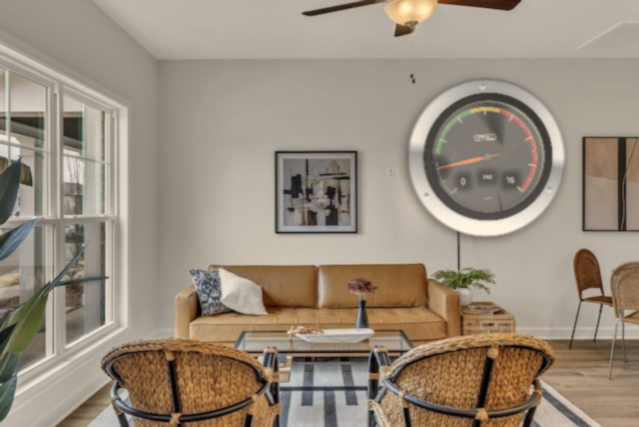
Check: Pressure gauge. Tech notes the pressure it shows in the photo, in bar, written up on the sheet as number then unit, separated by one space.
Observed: 2 bar
